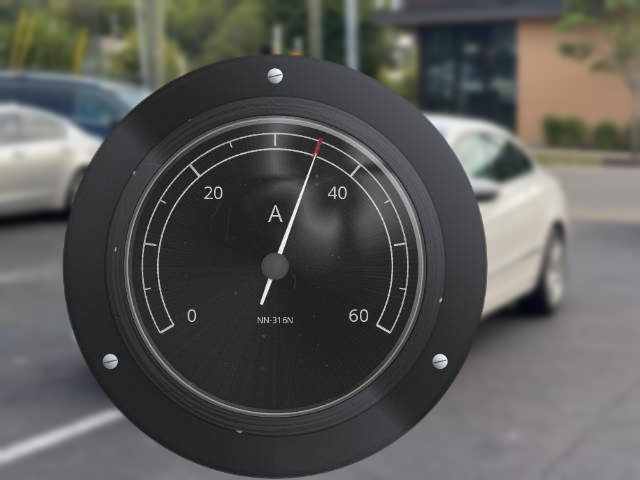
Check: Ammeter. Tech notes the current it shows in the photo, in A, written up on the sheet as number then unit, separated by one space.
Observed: 35 A
